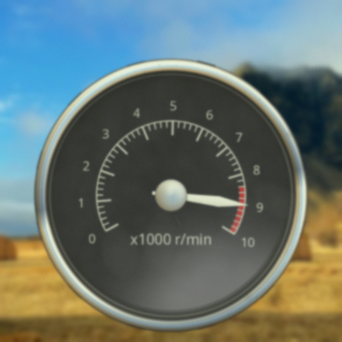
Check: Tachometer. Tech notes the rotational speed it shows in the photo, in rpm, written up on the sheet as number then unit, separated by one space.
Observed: 9000 rpm
